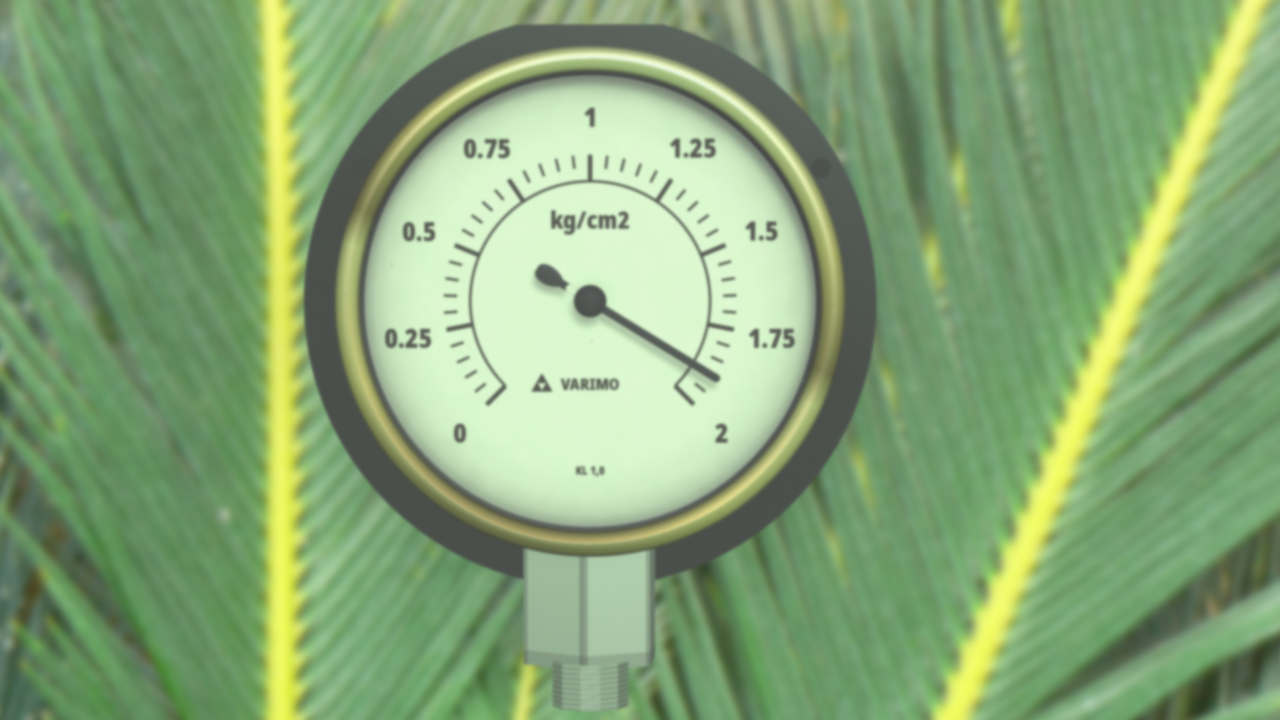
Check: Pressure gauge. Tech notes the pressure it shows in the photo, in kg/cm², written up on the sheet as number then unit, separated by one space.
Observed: 1.9 kg/cm²
